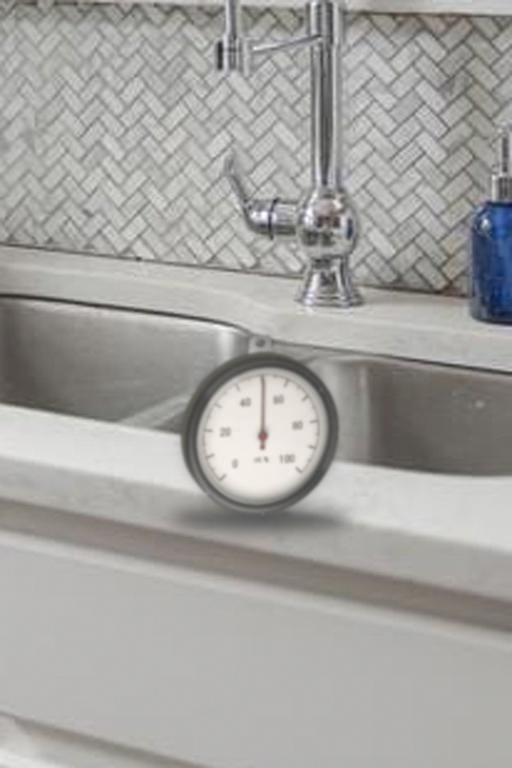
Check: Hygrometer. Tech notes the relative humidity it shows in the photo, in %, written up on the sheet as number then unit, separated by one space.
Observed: 50 %
